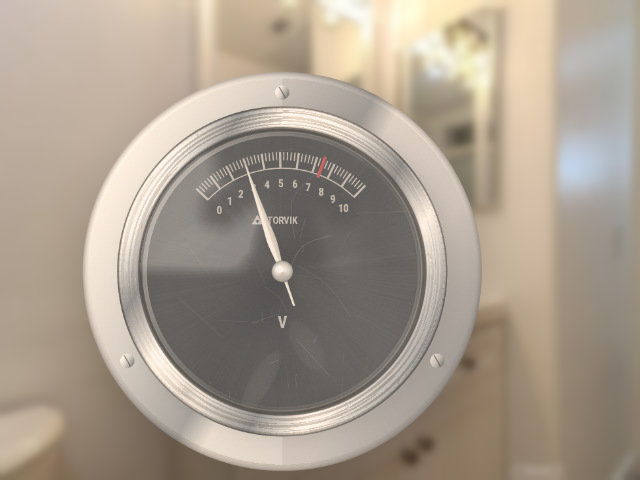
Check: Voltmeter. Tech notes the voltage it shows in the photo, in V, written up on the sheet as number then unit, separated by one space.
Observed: 3 V
